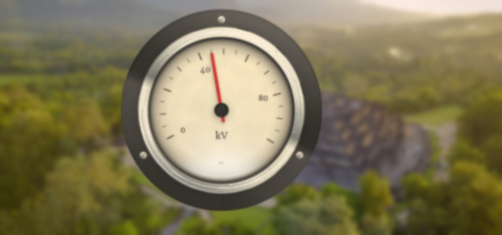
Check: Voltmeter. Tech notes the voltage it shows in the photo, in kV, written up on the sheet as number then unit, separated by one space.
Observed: 45 kV
